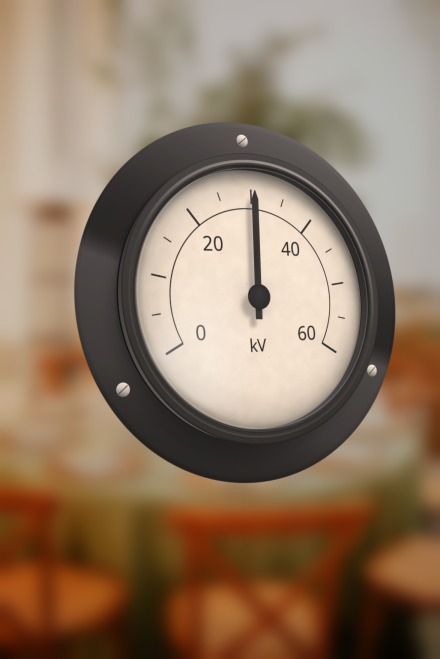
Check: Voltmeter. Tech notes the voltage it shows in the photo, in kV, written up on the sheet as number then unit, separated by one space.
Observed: 30 kV
